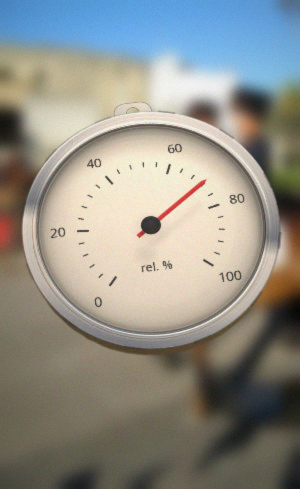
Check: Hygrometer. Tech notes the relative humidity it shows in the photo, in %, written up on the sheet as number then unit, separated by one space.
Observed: 72 %
